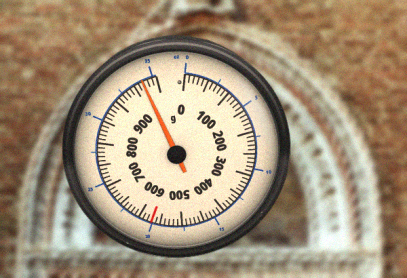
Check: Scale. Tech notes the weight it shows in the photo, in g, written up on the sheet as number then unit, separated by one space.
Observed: 970 g
